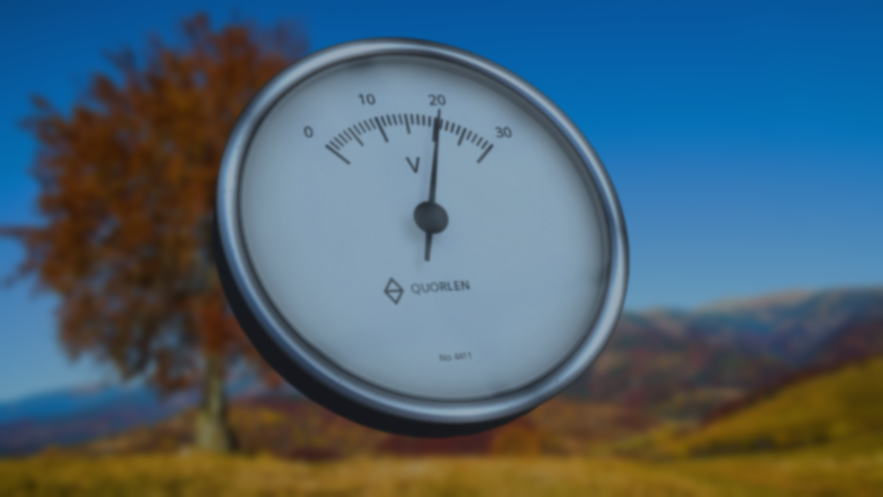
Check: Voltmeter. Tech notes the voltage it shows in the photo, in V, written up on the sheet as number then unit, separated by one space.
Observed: 20 V
